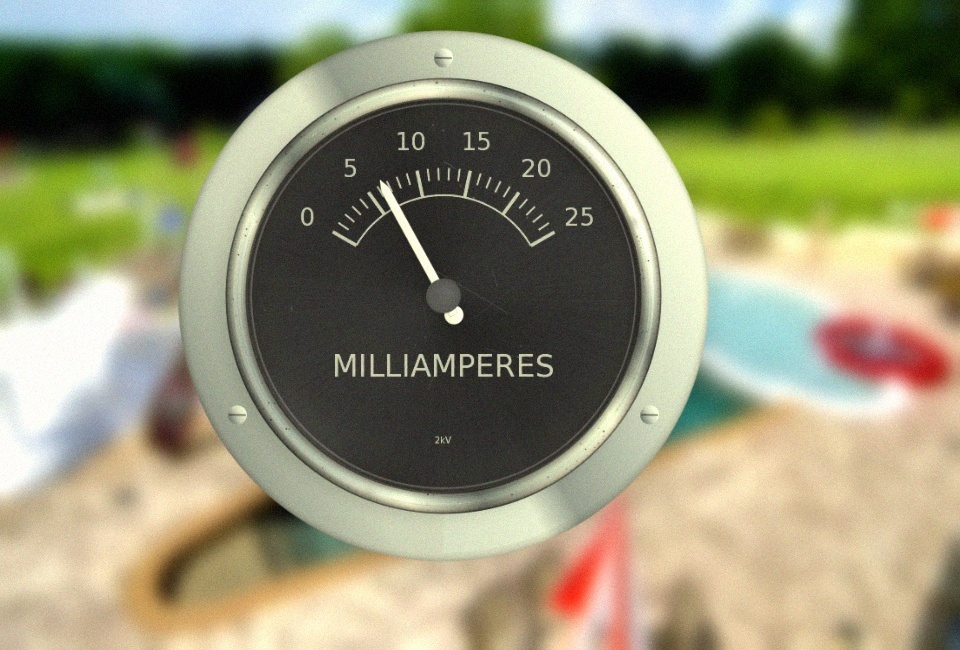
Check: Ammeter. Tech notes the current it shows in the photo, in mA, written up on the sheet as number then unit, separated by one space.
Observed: 6.5 mA
